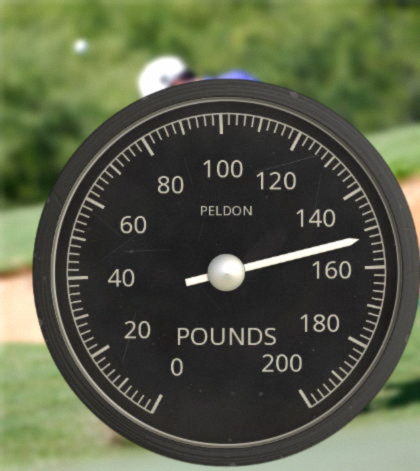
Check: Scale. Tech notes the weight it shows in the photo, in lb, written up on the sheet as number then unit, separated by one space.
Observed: 152 lb
